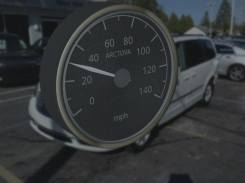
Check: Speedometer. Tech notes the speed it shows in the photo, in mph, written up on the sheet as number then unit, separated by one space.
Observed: 30 mph
